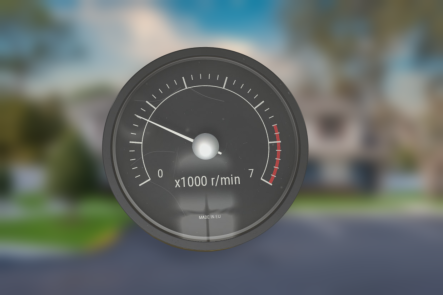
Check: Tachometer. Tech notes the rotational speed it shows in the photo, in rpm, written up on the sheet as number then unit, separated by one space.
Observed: 1600 rpm
